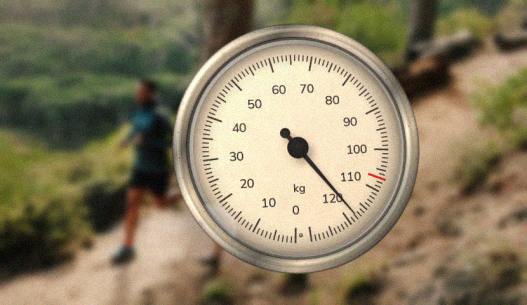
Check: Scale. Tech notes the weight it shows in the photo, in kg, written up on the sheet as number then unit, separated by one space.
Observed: 118 kg
